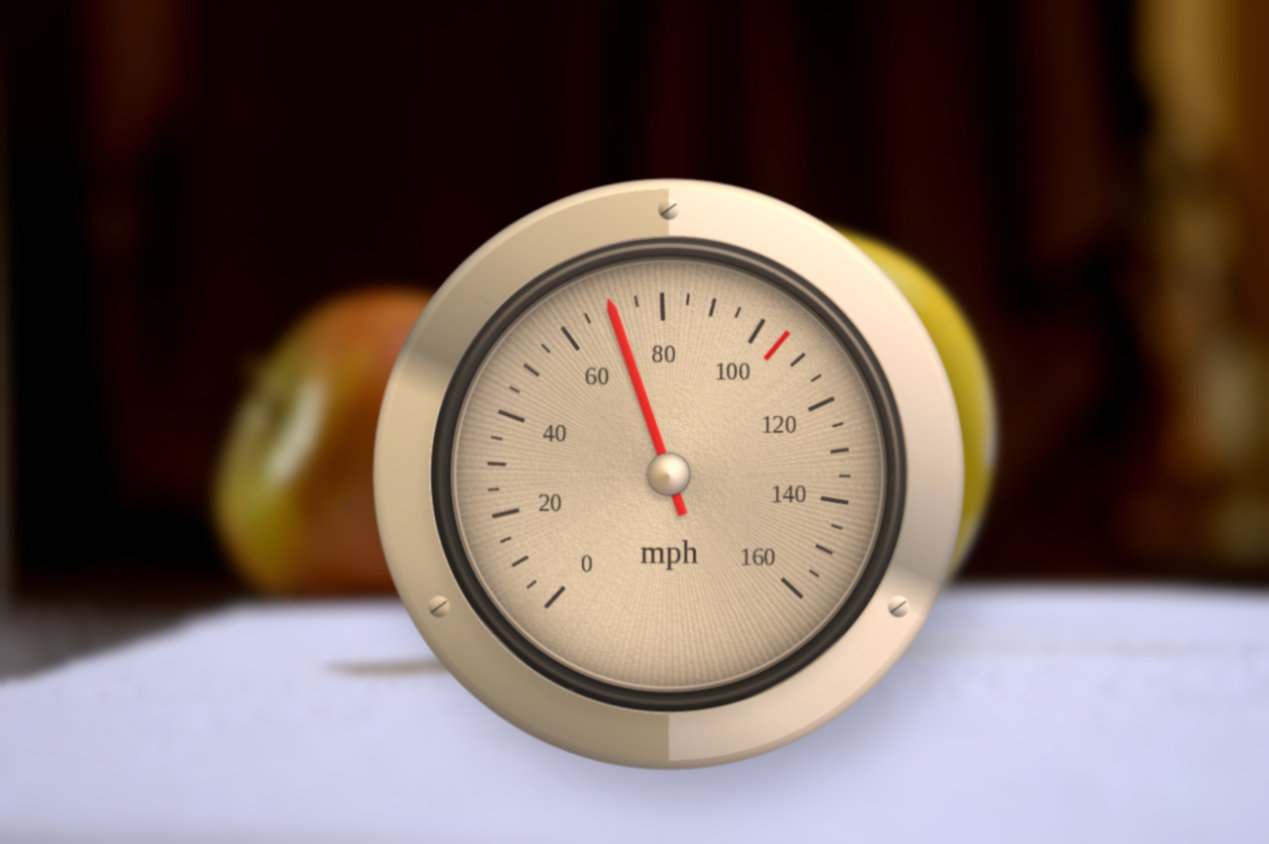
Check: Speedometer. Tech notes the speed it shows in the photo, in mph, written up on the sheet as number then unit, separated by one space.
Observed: 70 mph
